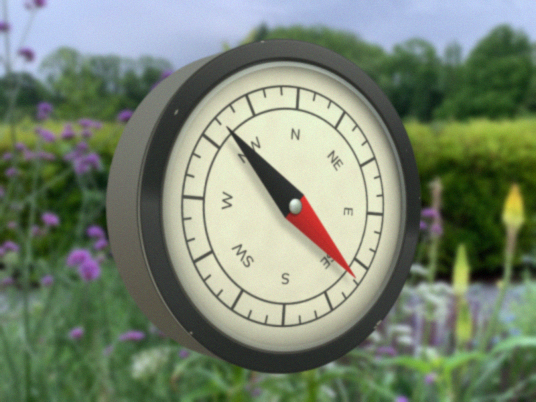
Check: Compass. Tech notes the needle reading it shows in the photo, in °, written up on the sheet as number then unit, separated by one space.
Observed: 130 °
